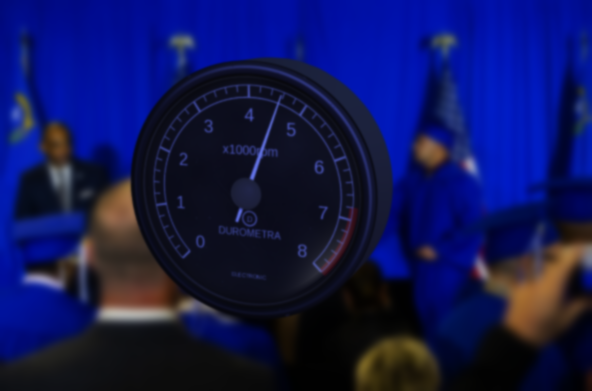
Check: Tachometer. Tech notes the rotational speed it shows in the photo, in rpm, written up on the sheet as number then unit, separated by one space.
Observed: 4600 rpm
